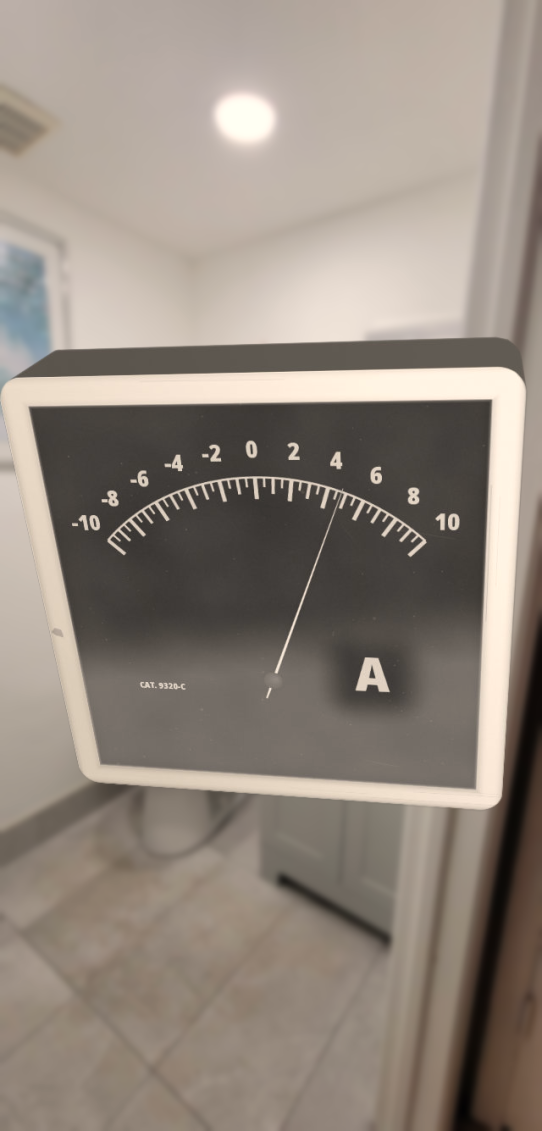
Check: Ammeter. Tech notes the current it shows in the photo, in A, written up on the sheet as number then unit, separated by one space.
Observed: 4.75 A
